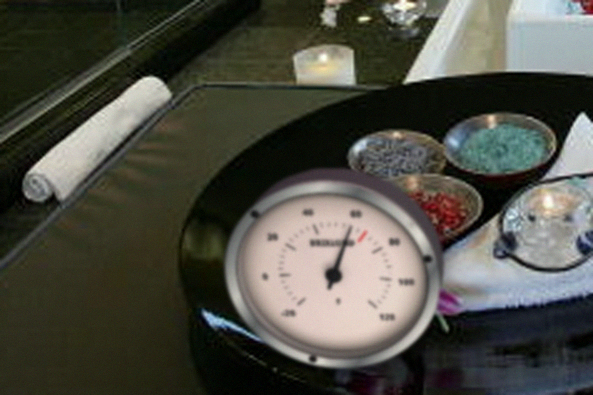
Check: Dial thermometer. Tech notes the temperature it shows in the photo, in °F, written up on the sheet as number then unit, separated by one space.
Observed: 60 °F
